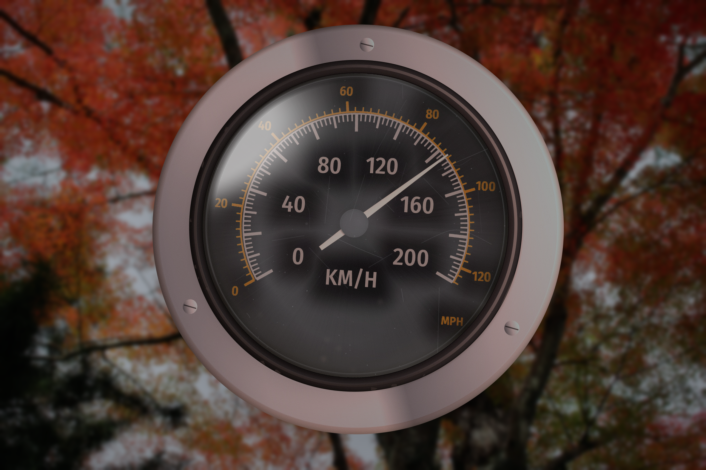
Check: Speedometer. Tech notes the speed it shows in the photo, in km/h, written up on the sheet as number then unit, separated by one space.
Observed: 144 km/h
